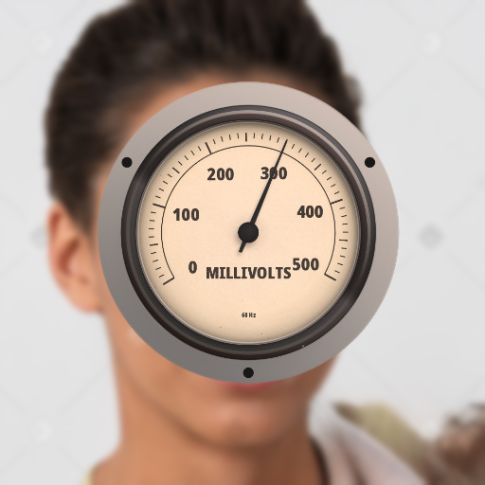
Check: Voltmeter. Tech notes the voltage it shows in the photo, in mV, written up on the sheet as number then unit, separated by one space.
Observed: 300 mV
